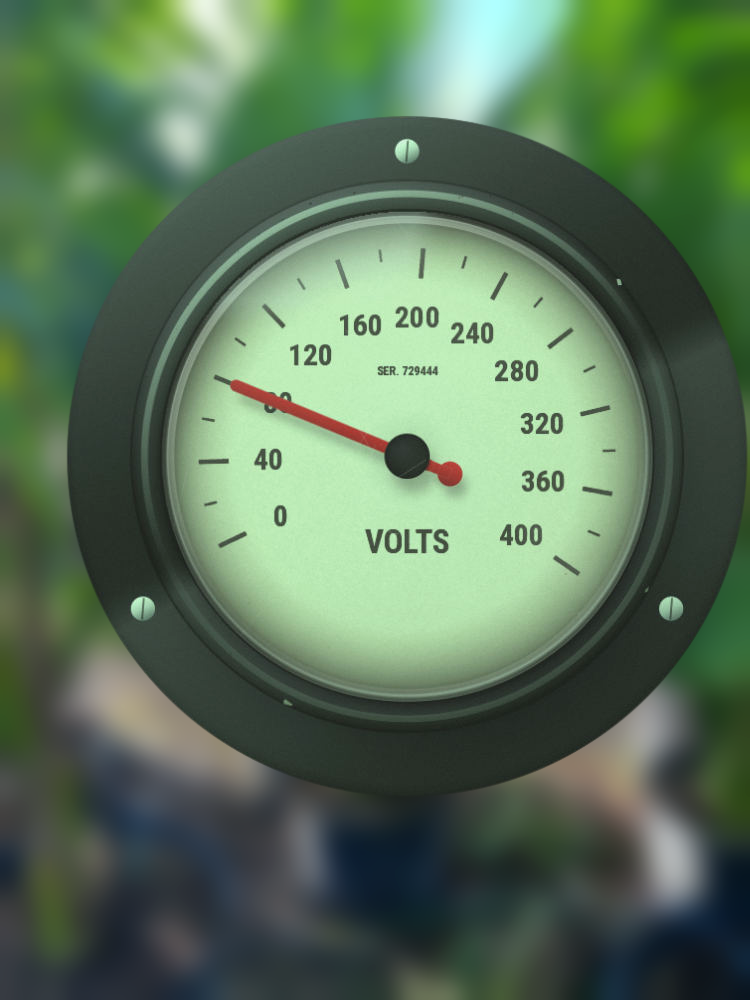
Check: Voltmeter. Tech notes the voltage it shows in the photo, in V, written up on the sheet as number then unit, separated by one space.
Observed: 80 V
